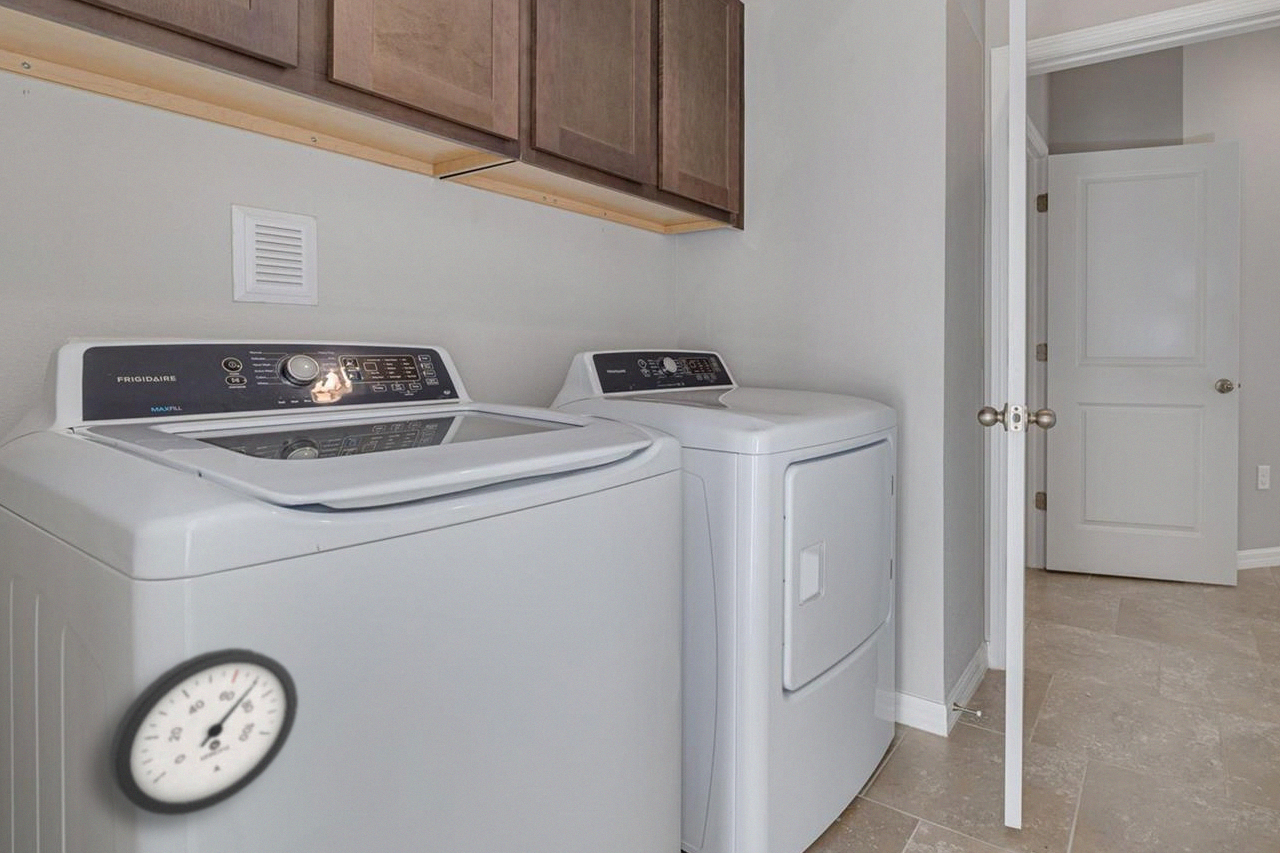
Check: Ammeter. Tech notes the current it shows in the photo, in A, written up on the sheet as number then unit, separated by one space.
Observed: 70 A
